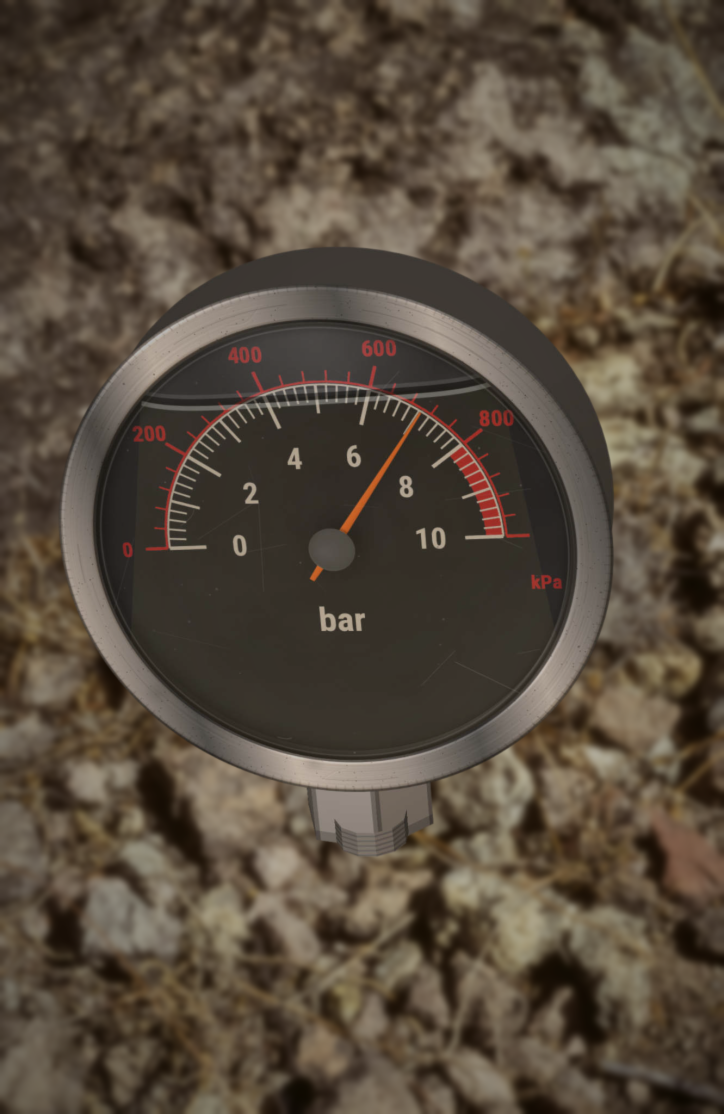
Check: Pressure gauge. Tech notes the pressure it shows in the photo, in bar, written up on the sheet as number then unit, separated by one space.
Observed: 7 bar
